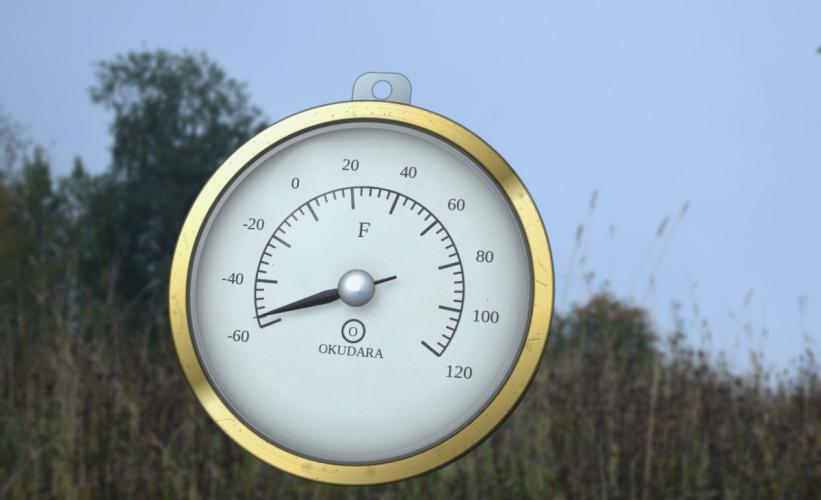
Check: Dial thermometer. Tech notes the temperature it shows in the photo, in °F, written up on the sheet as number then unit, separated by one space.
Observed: -56 °F
